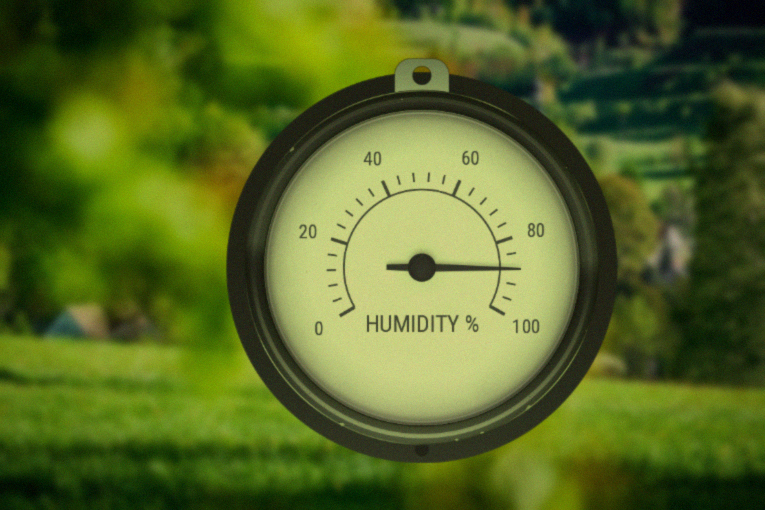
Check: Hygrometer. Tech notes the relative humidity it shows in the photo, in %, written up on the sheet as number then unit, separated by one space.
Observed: 88 %
